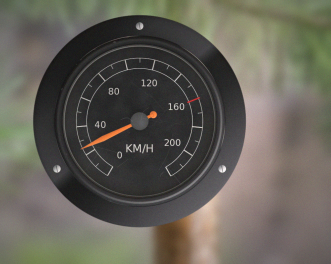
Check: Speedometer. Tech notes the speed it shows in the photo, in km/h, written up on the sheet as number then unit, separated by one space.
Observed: 25 km/h
